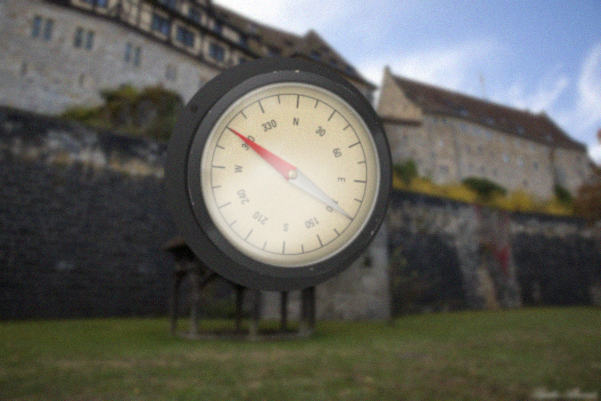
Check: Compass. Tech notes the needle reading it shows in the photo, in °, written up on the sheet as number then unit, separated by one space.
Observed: 300 °
